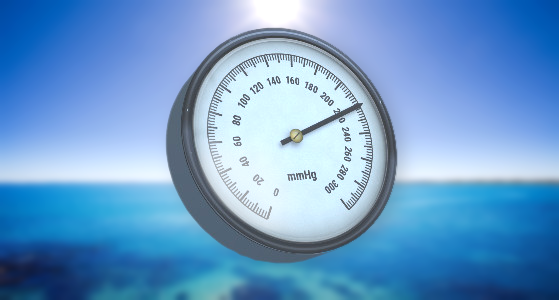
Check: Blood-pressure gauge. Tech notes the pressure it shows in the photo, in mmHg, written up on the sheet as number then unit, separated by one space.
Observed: 220 mmHg
